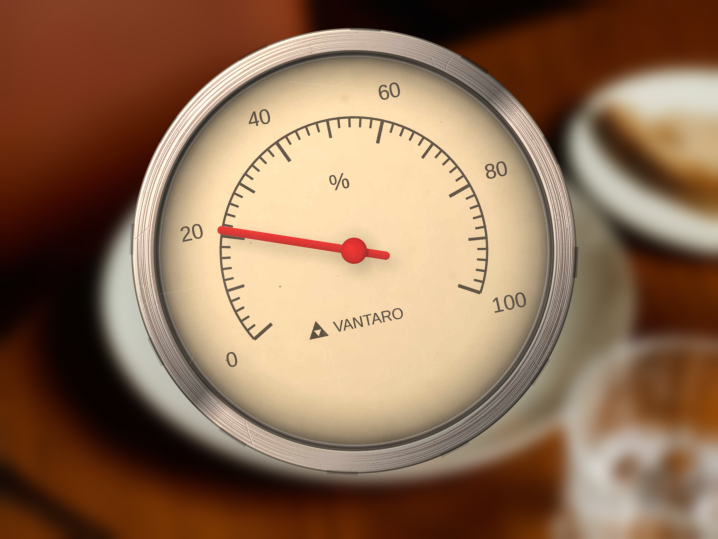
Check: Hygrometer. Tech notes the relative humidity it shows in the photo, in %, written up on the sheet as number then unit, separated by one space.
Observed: 21 %
